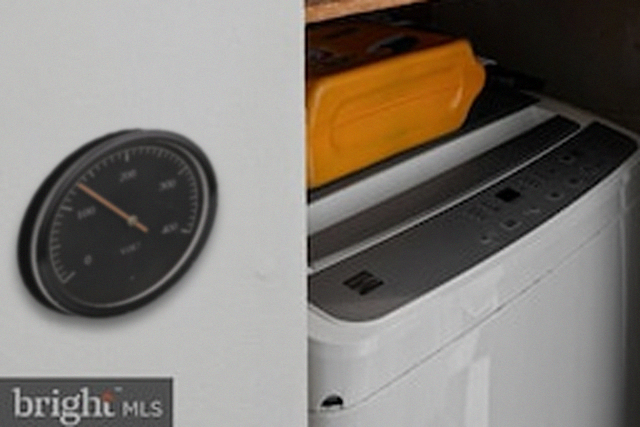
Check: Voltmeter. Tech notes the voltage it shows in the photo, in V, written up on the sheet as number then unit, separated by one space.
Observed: 130 V
